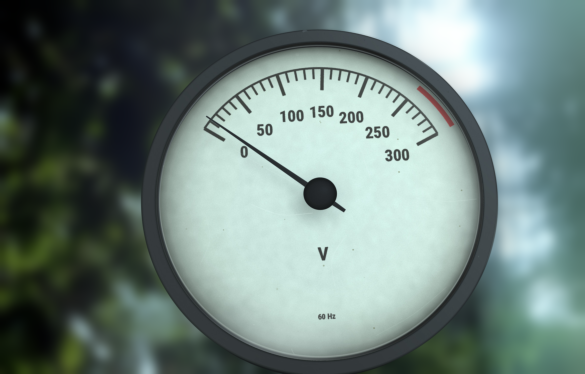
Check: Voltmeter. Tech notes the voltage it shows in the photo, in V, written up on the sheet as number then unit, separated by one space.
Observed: 10 V
